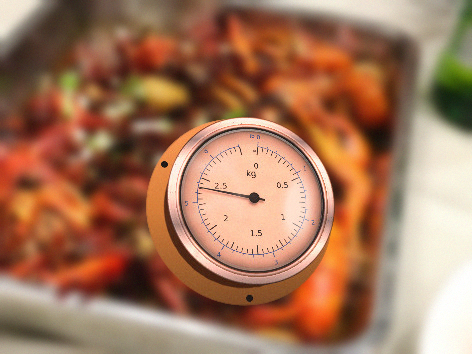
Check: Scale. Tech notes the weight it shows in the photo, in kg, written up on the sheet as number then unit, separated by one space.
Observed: 2.4 kg
